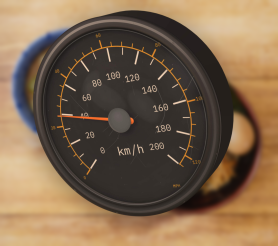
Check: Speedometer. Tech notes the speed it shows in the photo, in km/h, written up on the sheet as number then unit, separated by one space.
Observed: 40 km/h
